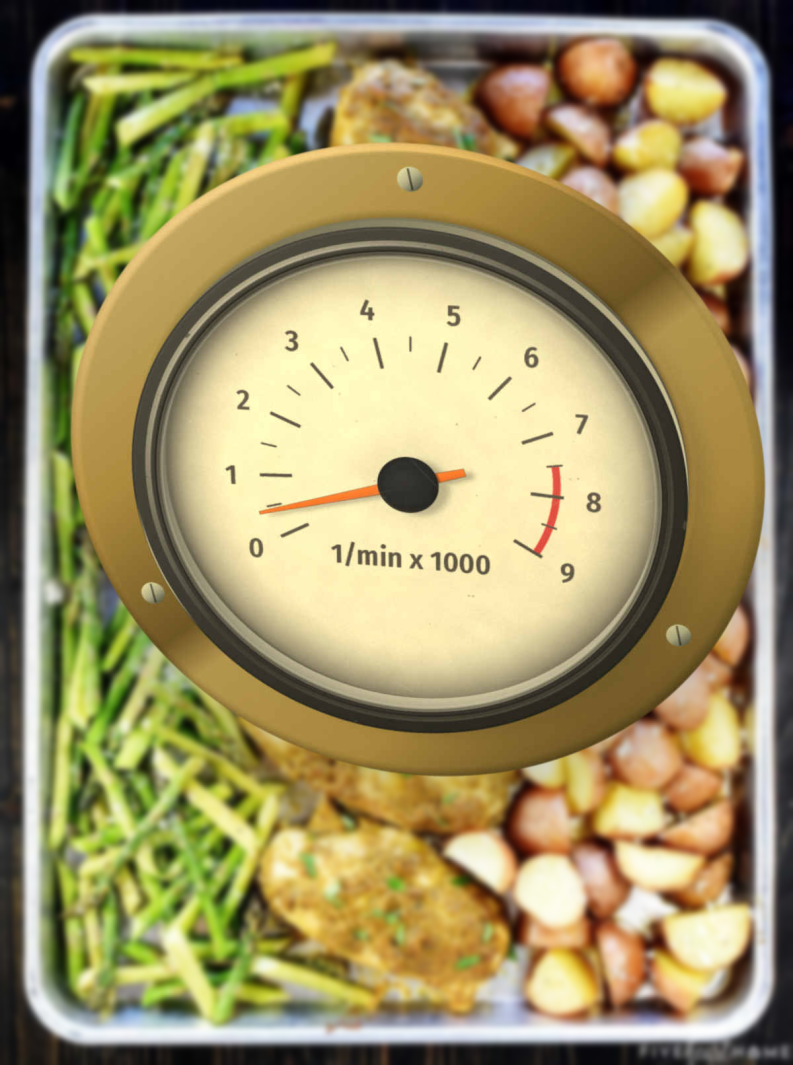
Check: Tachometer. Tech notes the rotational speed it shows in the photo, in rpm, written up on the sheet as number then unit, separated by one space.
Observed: 500 rpm
